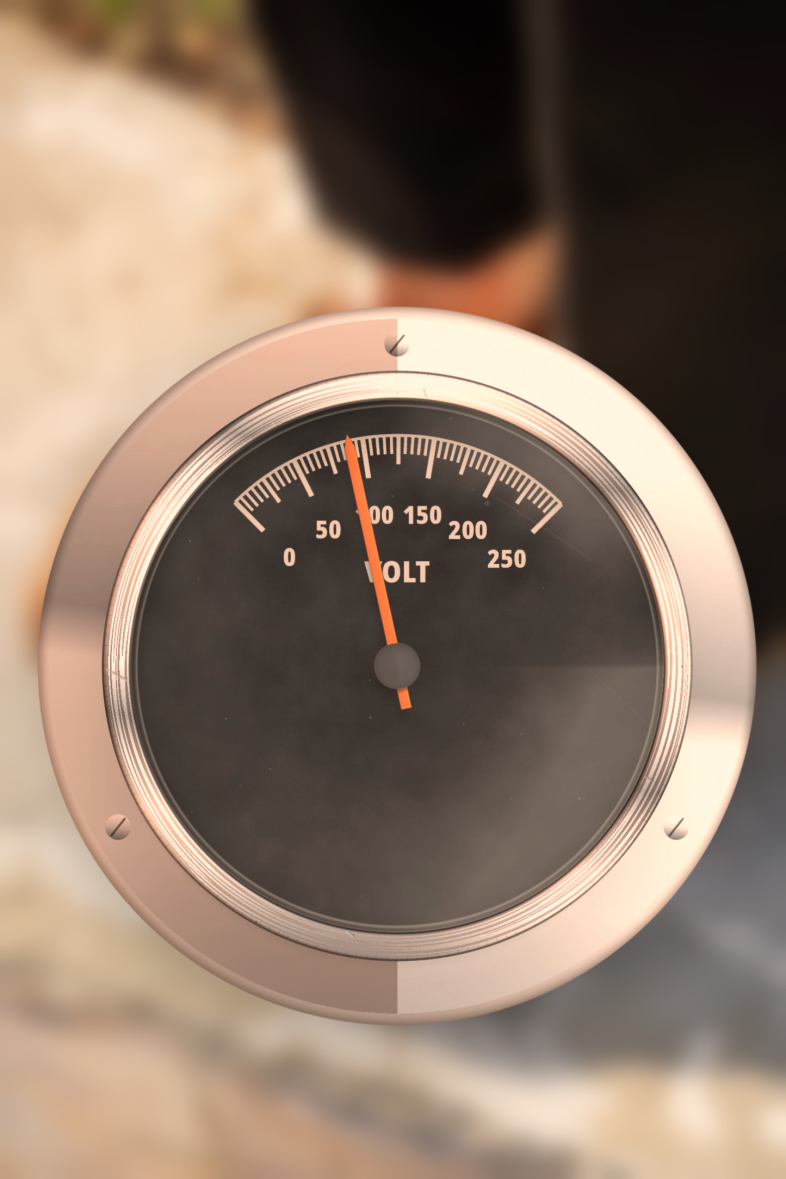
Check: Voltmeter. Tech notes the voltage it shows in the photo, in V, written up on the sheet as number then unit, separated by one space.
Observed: 90 V
